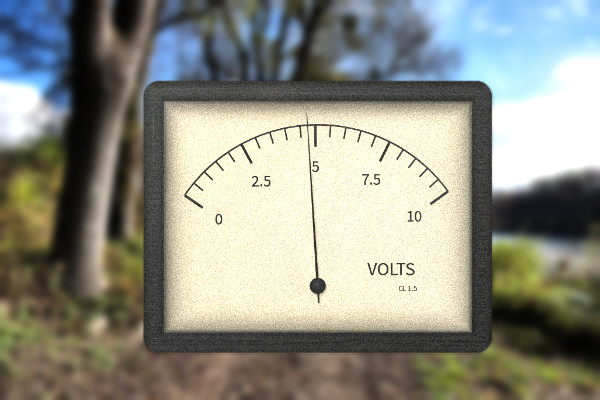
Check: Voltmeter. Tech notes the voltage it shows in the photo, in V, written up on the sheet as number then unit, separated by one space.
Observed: 4.75 V
